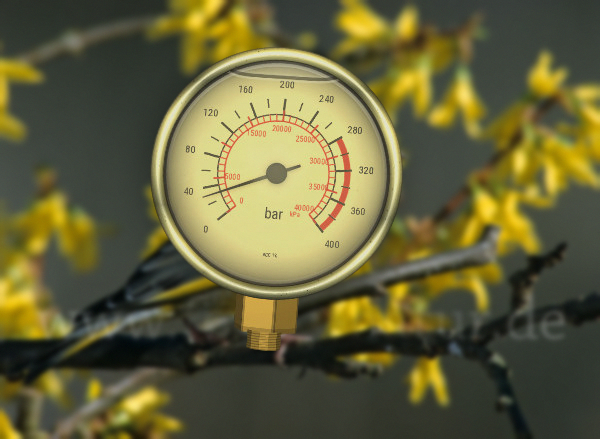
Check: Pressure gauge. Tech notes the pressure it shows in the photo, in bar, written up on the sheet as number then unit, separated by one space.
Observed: 30 bar
